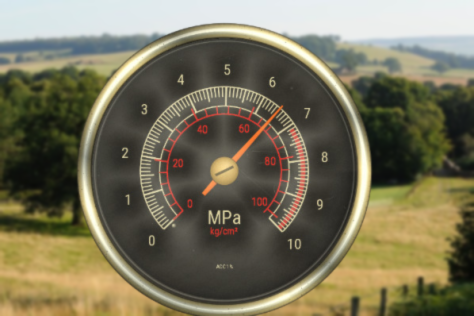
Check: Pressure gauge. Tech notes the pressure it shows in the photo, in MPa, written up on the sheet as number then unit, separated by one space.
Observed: 6.5 MPa
